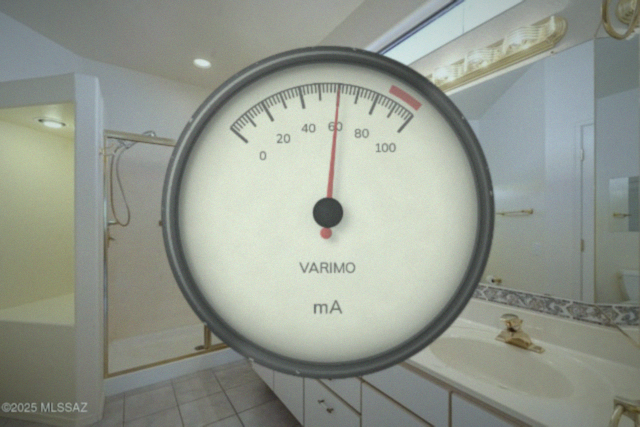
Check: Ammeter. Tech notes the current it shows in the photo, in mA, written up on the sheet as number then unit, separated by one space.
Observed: 60 mA
